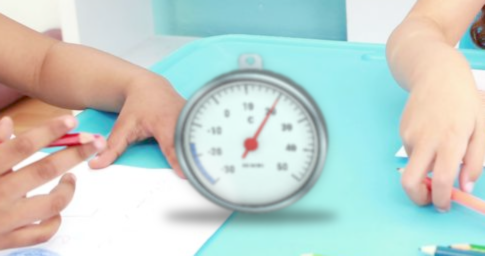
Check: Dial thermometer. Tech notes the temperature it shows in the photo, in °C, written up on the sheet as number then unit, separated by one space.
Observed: 20 °C
